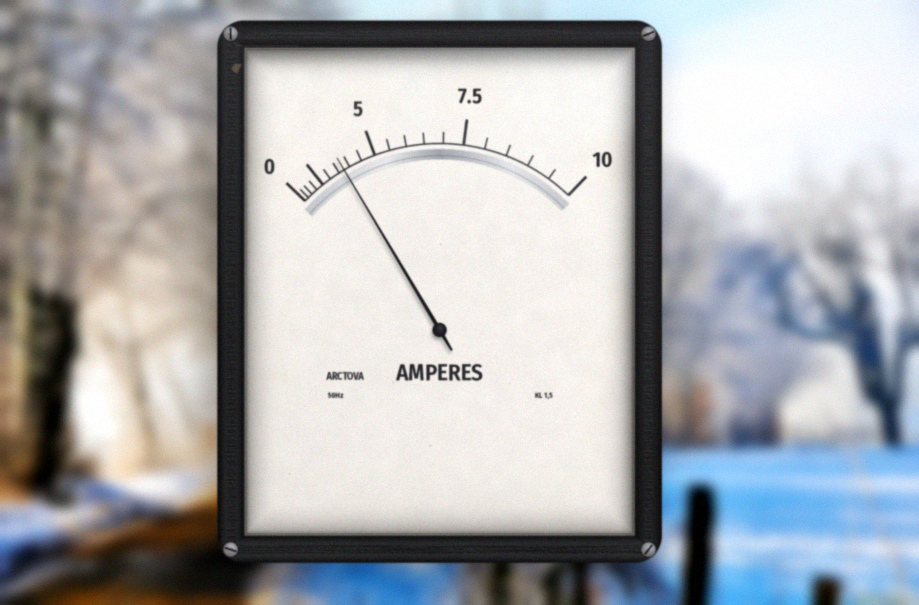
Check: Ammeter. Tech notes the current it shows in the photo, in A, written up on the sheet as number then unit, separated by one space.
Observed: 3.75 A
